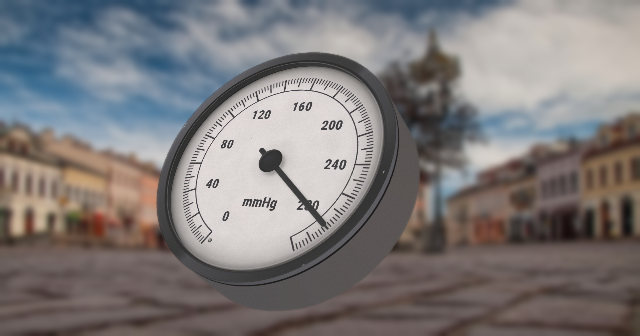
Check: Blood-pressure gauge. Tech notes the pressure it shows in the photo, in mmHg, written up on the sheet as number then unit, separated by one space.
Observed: 280 mmHg
